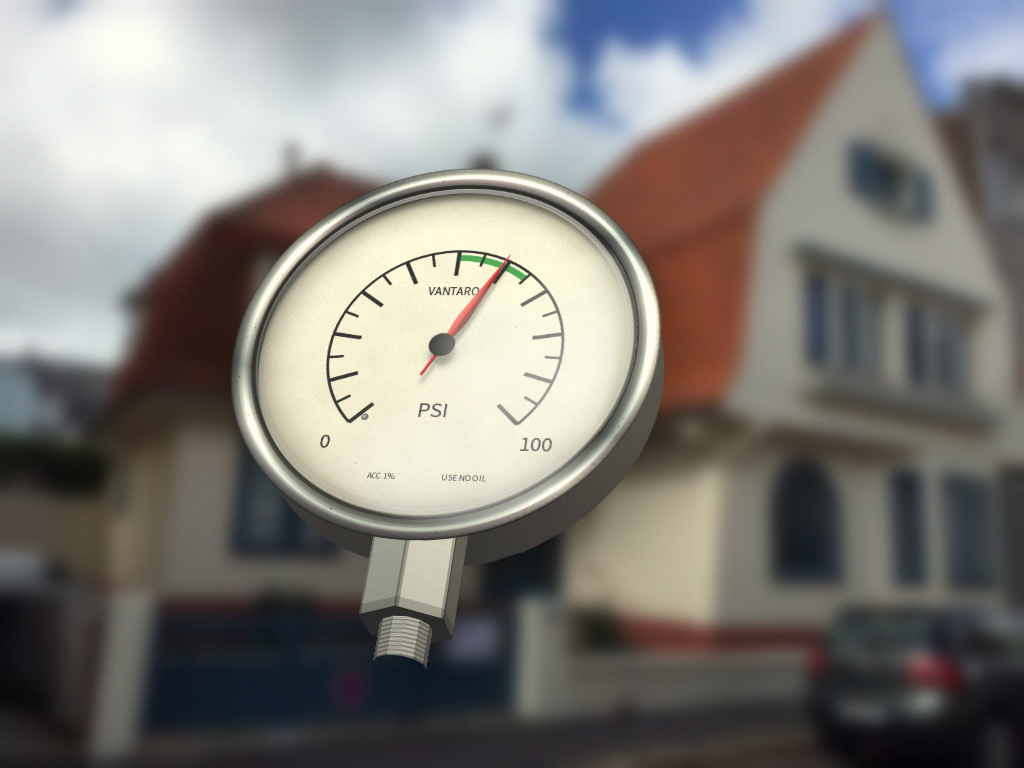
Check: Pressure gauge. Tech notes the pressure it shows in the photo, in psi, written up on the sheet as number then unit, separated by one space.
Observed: 60 psi
